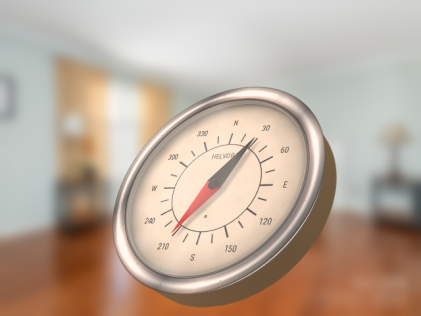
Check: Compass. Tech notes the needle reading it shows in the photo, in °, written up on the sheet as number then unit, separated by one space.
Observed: 210 °
